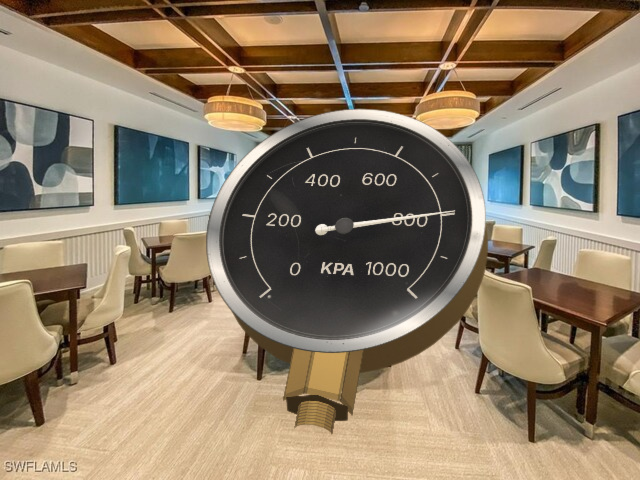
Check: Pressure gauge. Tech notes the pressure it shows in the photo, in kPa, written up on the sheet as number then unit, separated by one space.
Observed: 800 kPa
